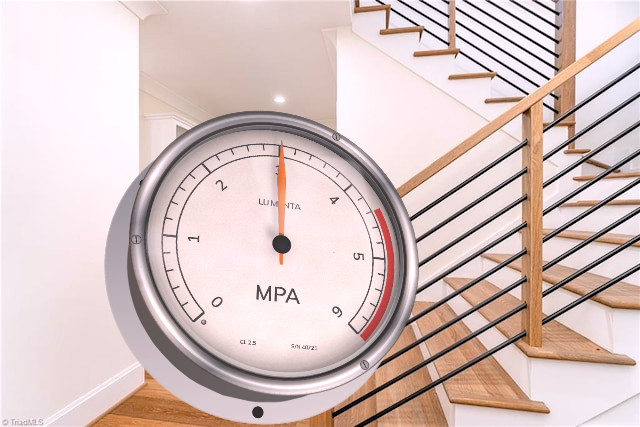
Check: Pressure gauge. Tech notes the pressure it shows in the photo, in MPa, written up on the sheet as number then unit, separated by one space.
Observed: 3 MPa
